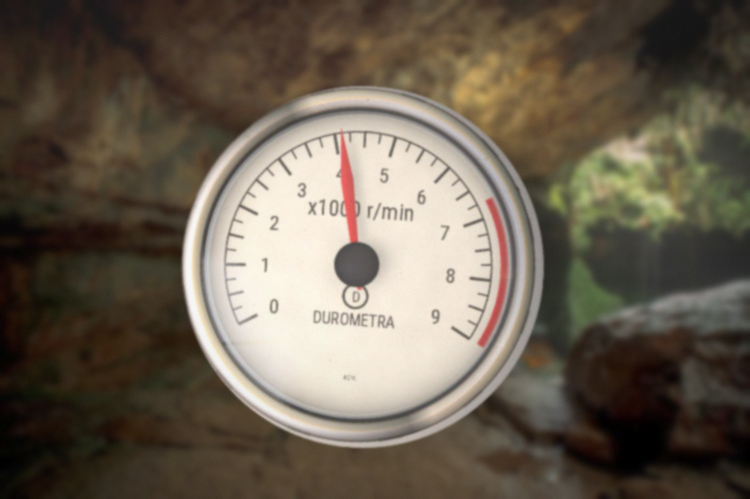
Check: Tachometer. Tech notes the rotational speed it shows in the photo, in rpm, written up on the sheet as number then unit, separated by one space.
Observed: 4125 rpm
